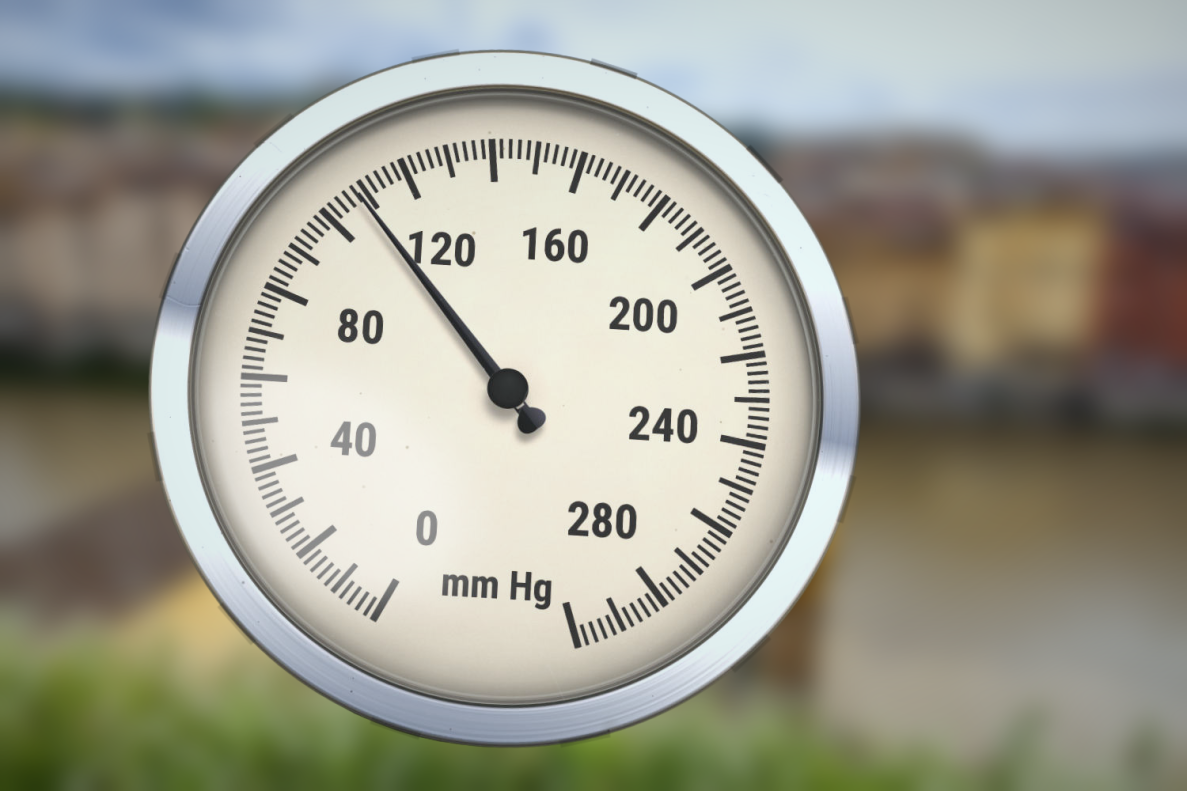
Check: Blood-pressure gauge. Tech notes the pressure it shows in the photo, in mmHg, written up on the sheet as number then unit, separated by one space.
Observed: 108 mmHg
